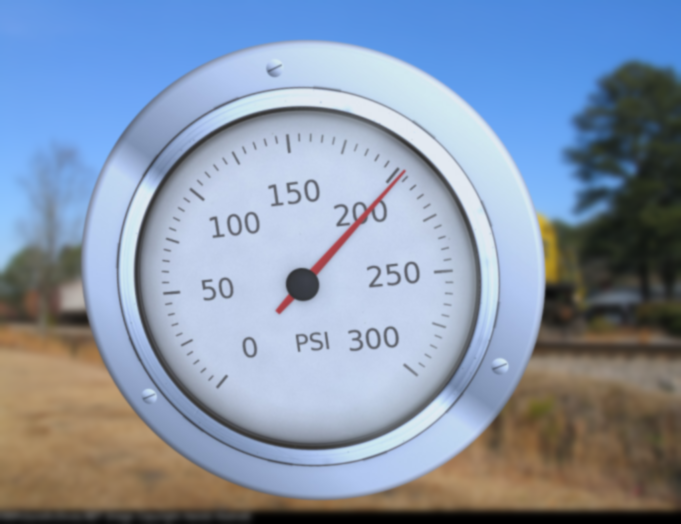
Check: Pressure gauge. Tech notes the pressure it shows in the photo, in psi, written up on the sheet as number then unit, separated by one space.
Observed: 202.5 psi
